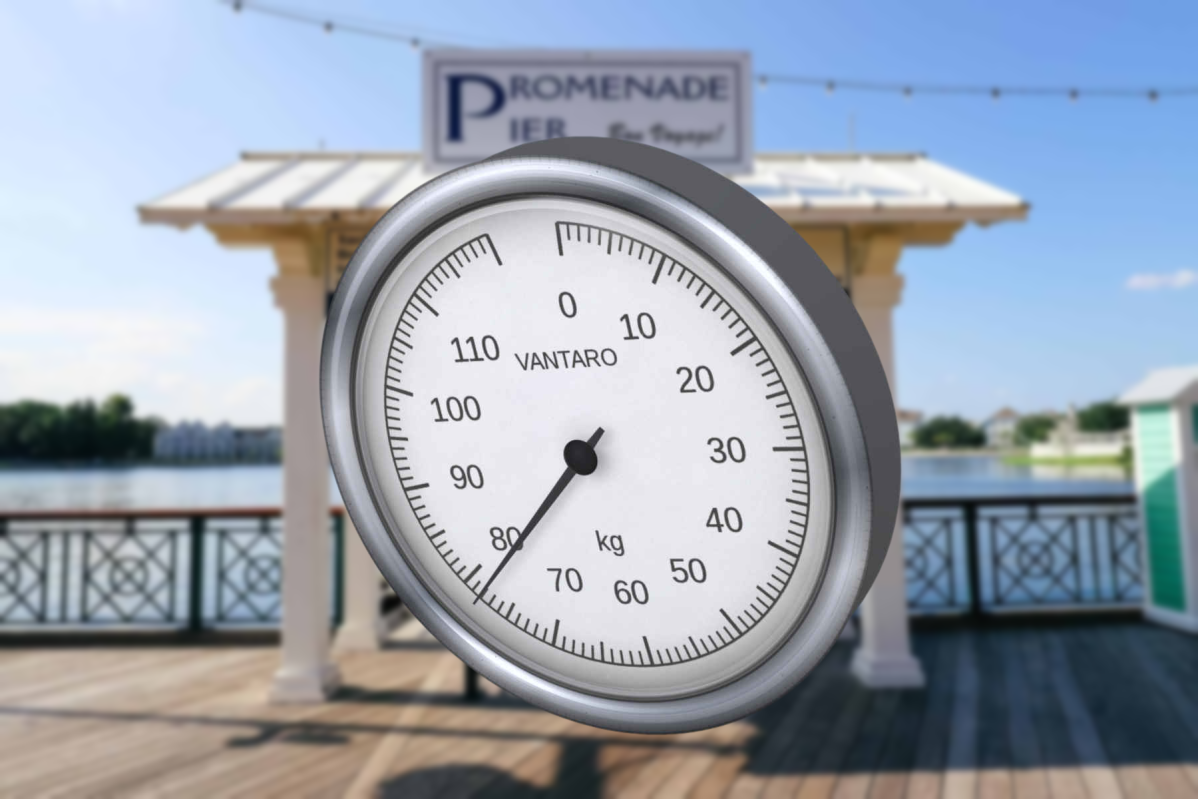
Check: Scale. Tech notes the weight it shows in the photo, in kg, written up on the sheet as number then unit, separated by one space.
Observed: 78 kg
